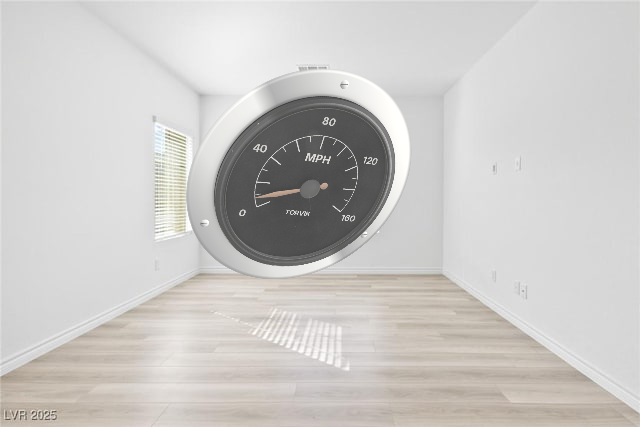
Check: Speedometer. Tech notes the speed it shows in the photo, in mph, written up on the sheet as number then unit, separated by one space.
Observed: 10 mph
